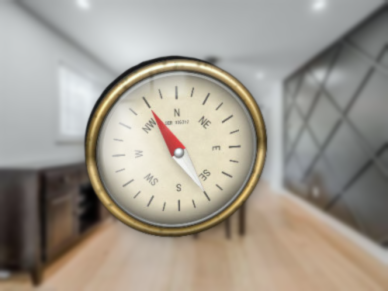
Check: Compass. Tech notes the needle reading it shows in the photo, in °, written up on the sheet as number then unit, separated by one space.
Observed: 330 °
